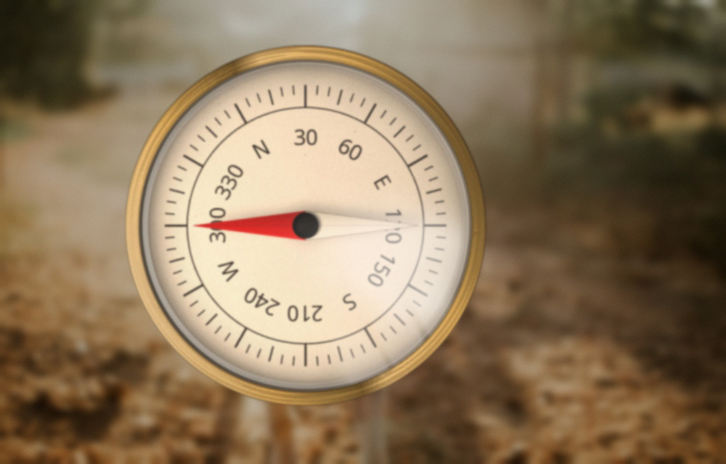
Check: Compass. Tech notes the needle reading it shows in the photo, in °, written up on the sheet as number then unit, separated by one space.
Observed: 300 °
